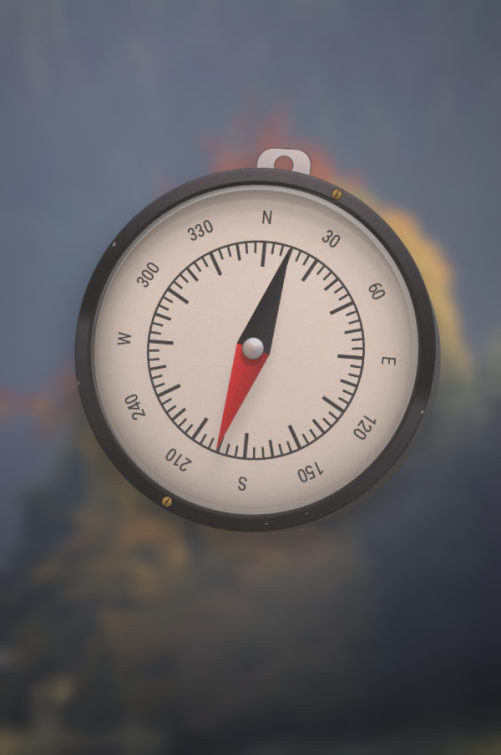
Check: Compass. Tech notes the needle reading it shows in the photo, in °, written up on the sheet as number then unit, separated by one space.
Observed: 195 °
